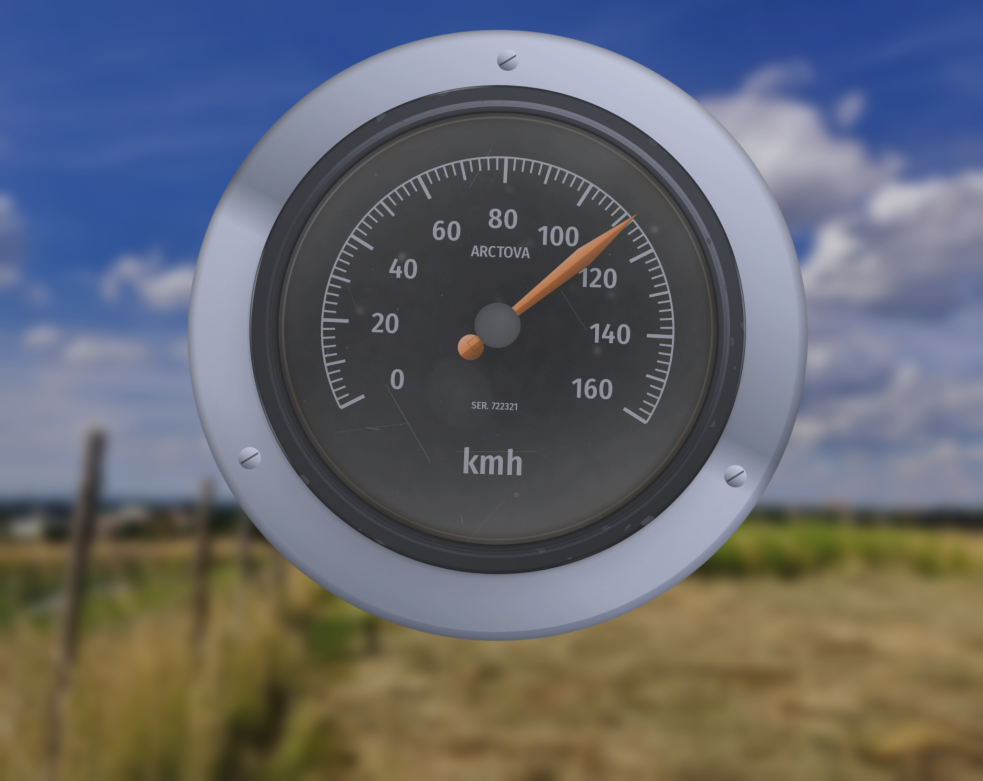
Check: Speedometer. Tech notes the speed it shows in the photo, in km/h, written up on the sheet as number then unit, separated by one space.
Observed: 112 km/h
